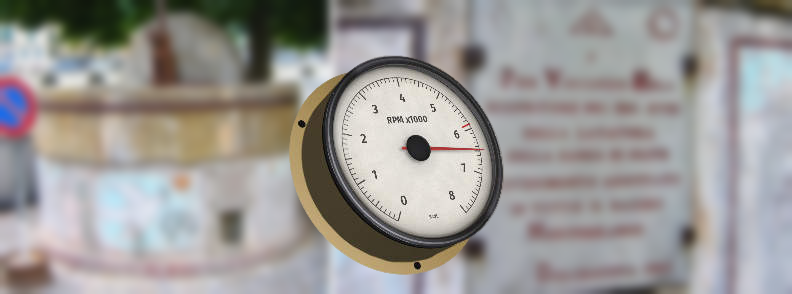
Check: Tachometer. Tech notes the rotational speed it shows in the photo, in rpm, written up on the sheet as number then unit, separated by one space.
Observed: 6500 rpm
